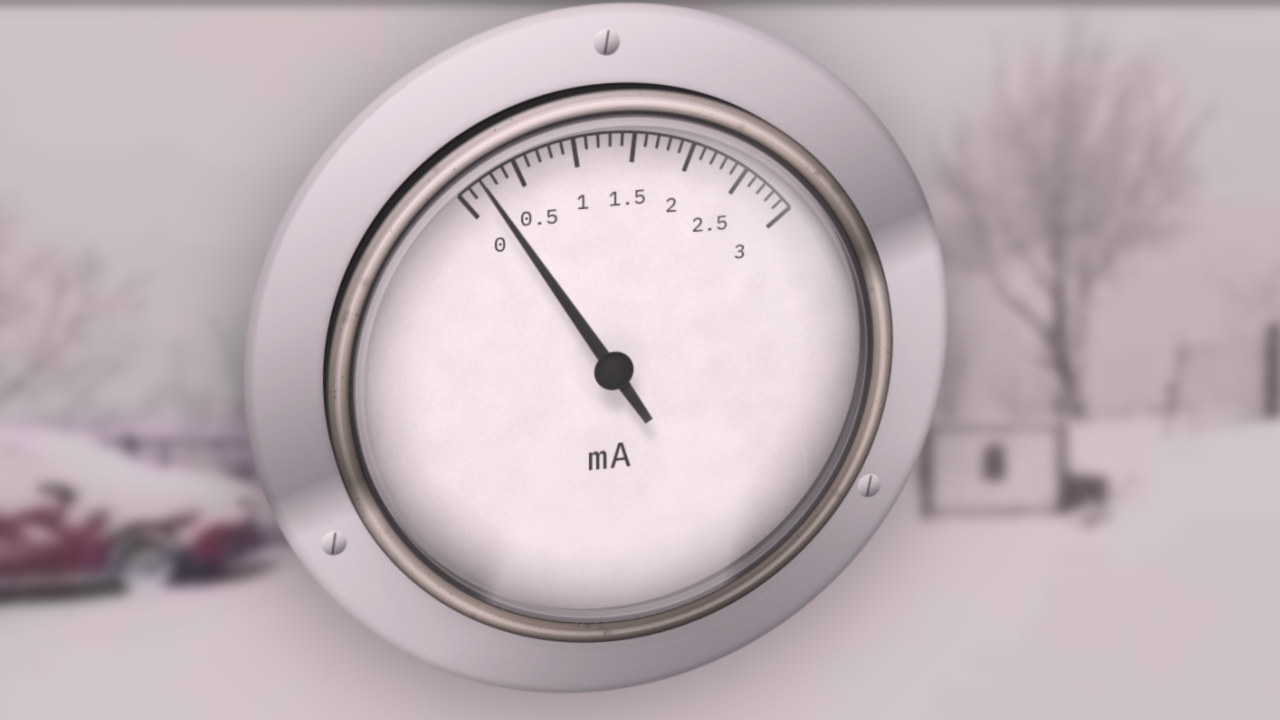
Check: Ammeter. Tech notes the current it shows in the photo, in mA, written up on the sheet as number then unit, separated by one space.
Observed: 0.2 mA
